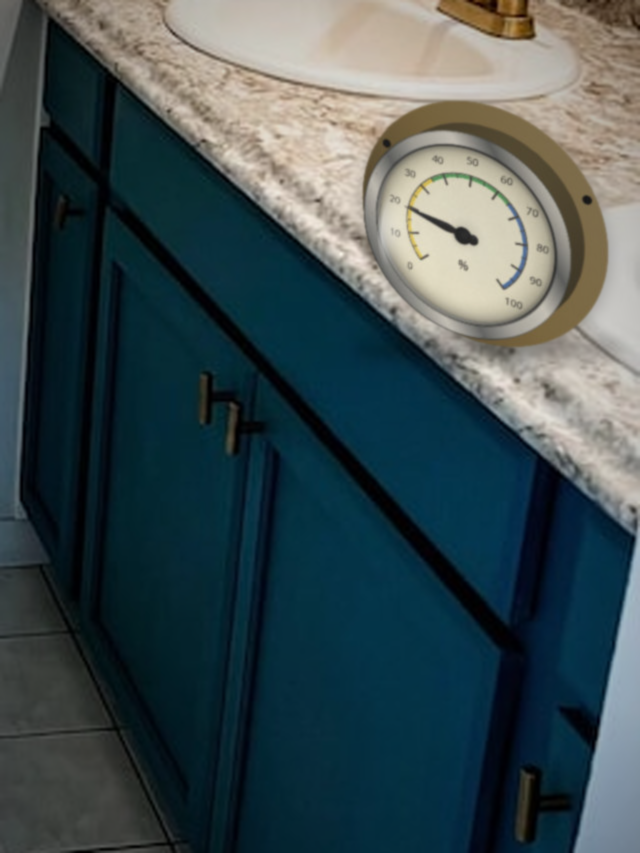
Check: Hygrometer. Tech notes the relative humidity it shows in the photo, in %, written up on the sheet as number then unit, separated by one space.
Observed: 20 %
